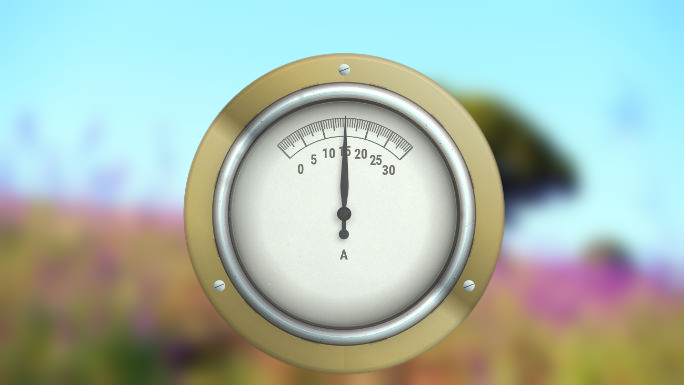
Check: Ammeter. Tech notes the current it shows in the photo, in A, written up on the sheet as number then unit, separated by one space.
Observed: 15 A
